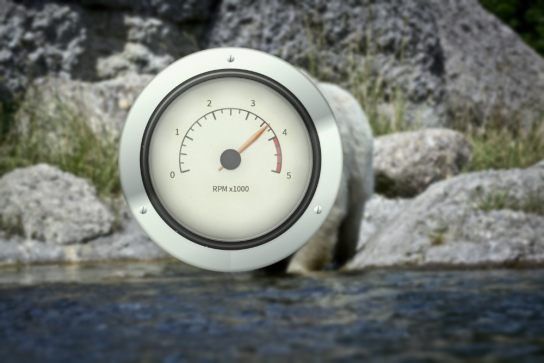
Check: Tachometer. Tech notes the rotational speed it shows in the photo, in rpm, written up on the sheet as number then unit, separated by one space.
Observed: 3625 rpm
